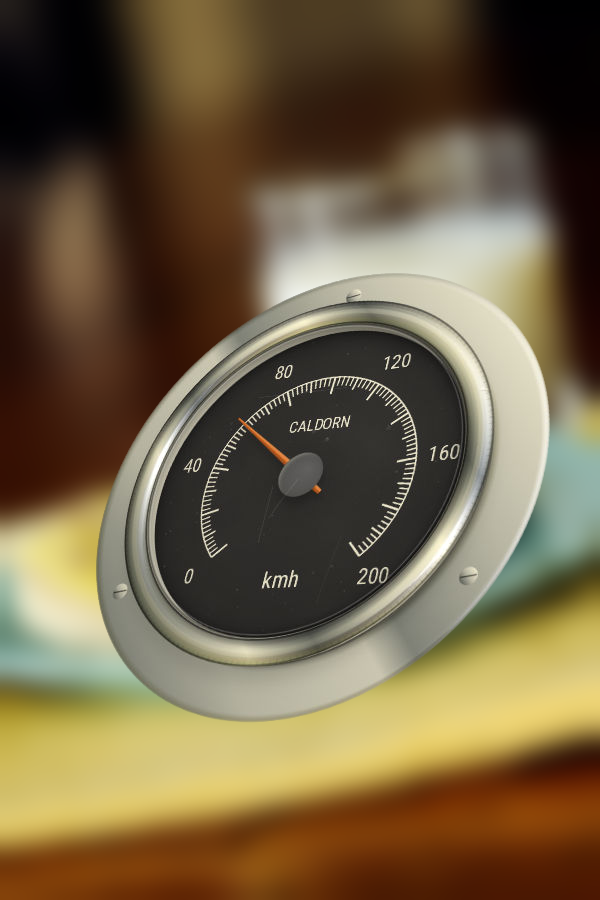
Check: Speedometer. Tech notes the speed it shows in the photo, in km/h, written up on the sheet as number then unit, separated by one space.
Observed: 60 km/h
